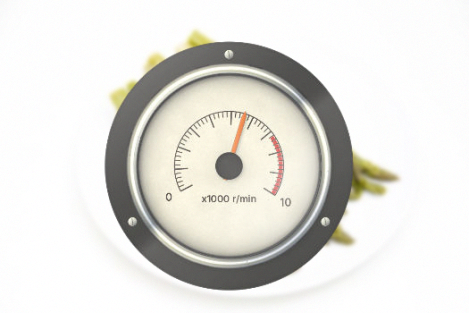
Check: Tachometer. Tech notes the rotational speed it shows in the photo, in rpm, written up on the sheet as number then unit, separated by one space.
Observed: 5600 rpm
